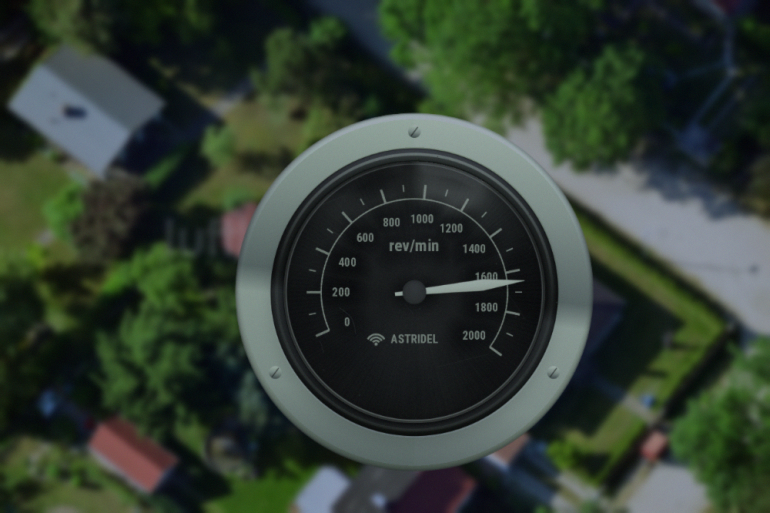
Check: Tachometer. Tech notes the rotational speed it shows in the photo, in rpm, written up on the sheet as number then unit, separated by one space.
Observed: 1650 rpm
